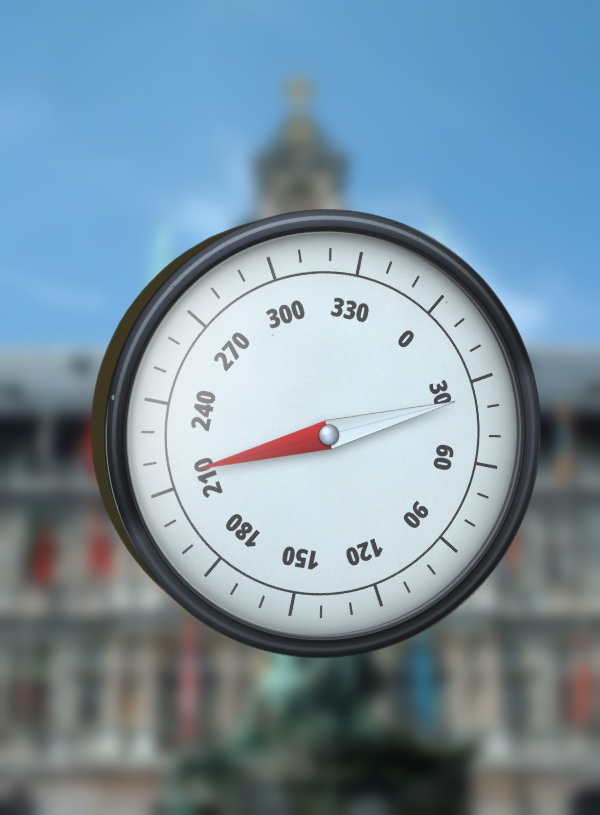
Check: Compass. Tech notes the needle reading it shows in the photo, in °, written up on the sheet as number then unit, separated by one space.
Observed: 215 °
